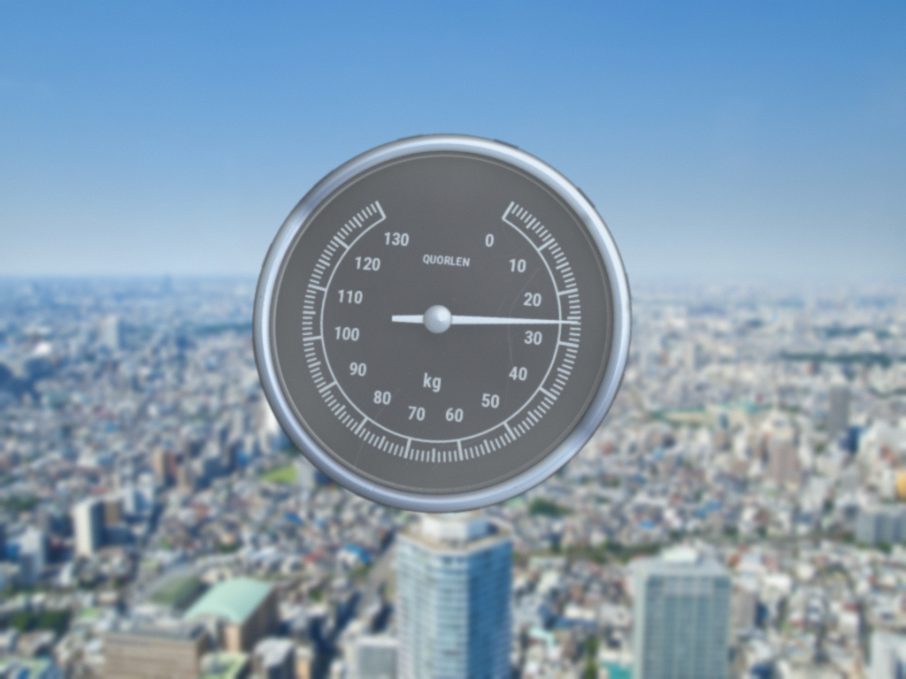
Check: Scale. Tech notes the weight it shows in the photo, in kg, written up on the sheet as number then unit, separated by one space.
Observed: 26 kg
